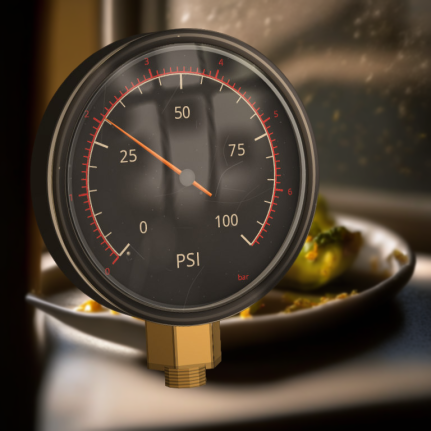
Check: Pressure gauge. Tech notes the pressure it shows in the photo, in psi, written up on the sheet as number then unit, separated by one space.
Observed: 30 psi
